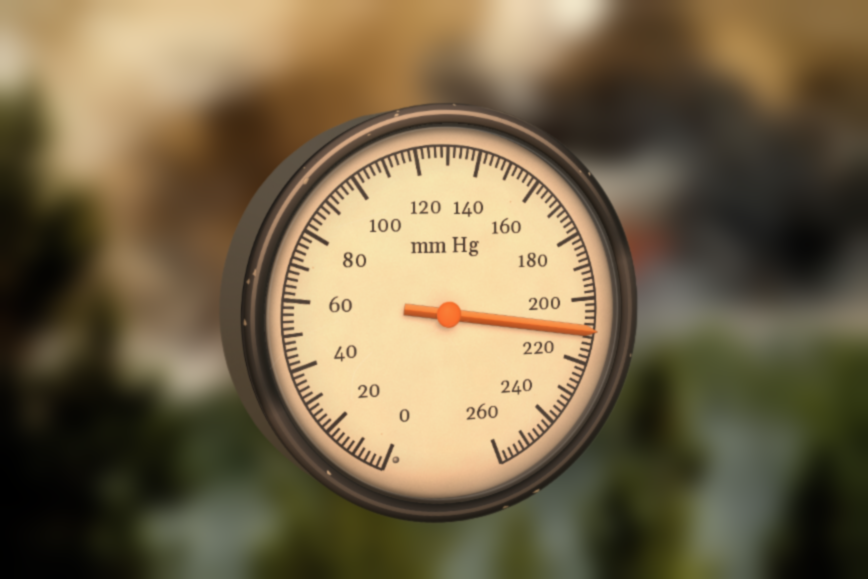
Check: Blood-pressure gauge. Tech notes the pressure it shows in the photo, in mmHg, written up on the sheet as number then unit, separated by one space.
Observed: 210 mmHg
